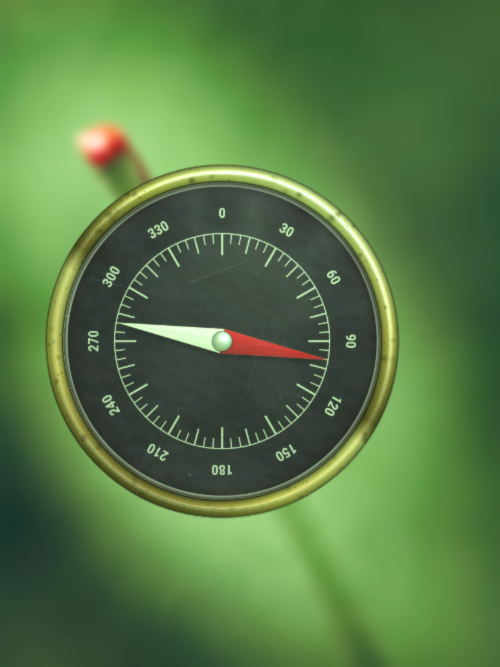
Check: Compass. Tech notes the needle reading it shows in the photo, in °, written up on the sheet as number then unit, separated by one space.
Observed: 100 °
